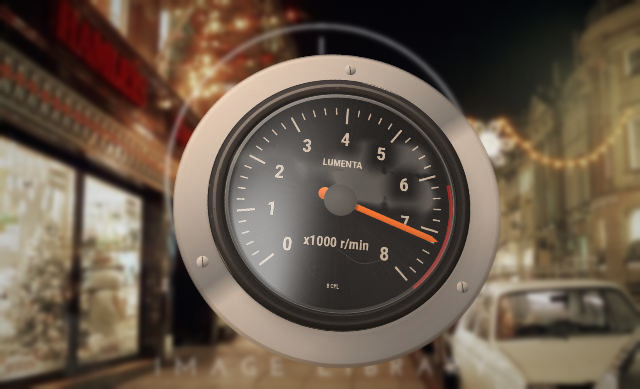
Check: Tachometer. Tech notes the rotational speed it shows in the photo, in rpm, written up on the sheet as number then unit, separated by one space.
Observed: 7200 rpm
